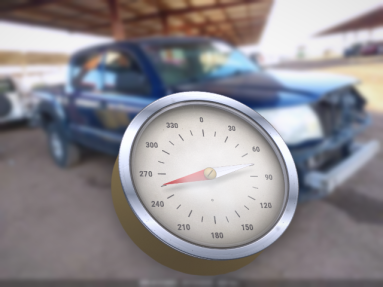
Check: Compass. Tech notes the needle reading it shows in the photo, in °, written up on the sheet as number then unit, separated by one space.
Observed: 255 °
